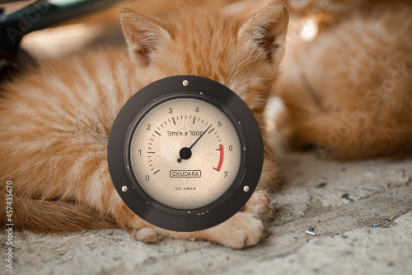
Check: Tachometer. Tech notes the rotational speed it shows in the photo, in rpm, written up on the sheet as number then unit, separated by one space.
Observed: 4800 rpm
